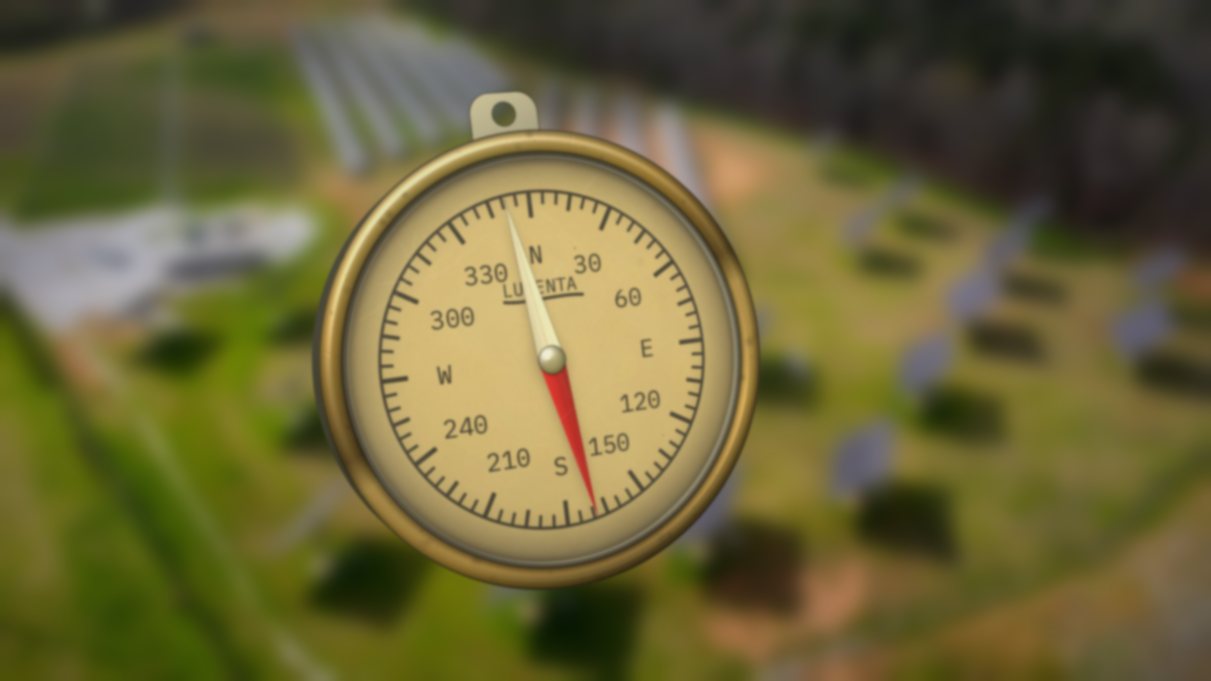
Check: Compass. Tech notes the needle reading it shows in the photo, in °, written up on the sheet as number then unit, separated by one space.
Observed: 170 °
